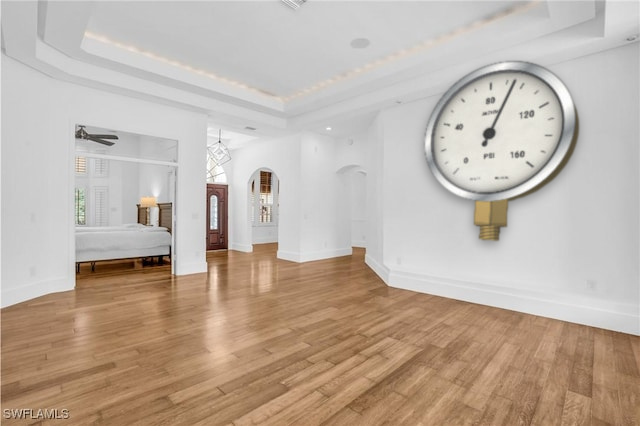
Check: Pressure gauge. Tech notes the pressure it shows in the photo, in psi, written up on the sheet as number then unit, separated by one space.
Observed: 95 psi
